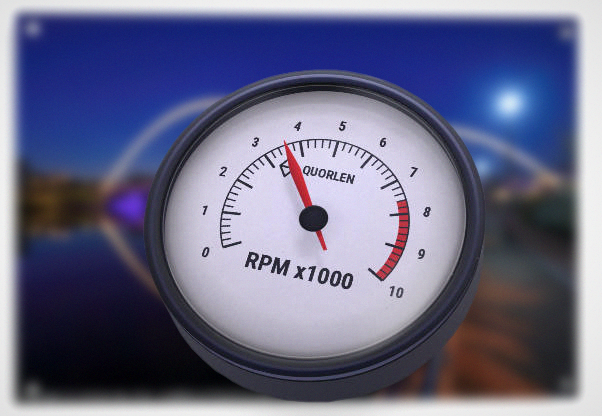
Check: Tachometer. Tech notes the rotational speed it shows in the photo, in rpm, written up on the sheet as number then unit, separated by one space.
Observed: 3600 rpm
